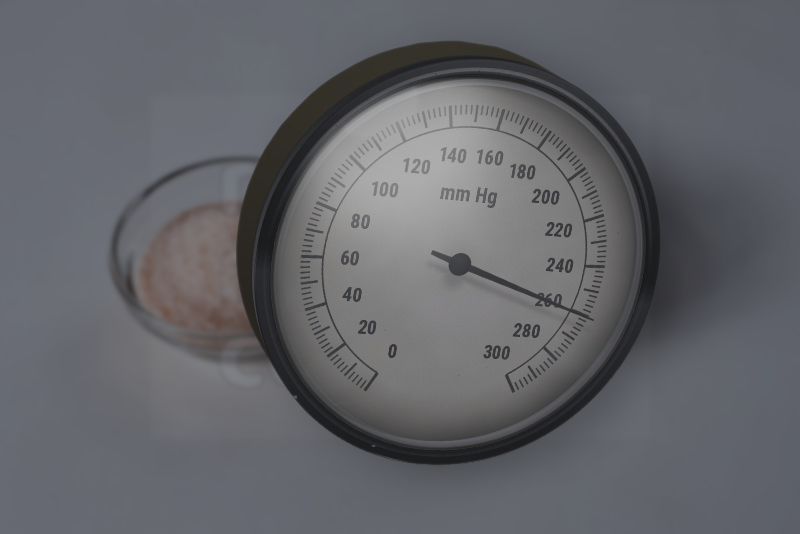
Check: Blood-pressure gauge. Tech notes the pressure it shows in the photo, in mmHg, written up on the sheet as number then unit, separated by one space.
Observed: 260 mmHg
